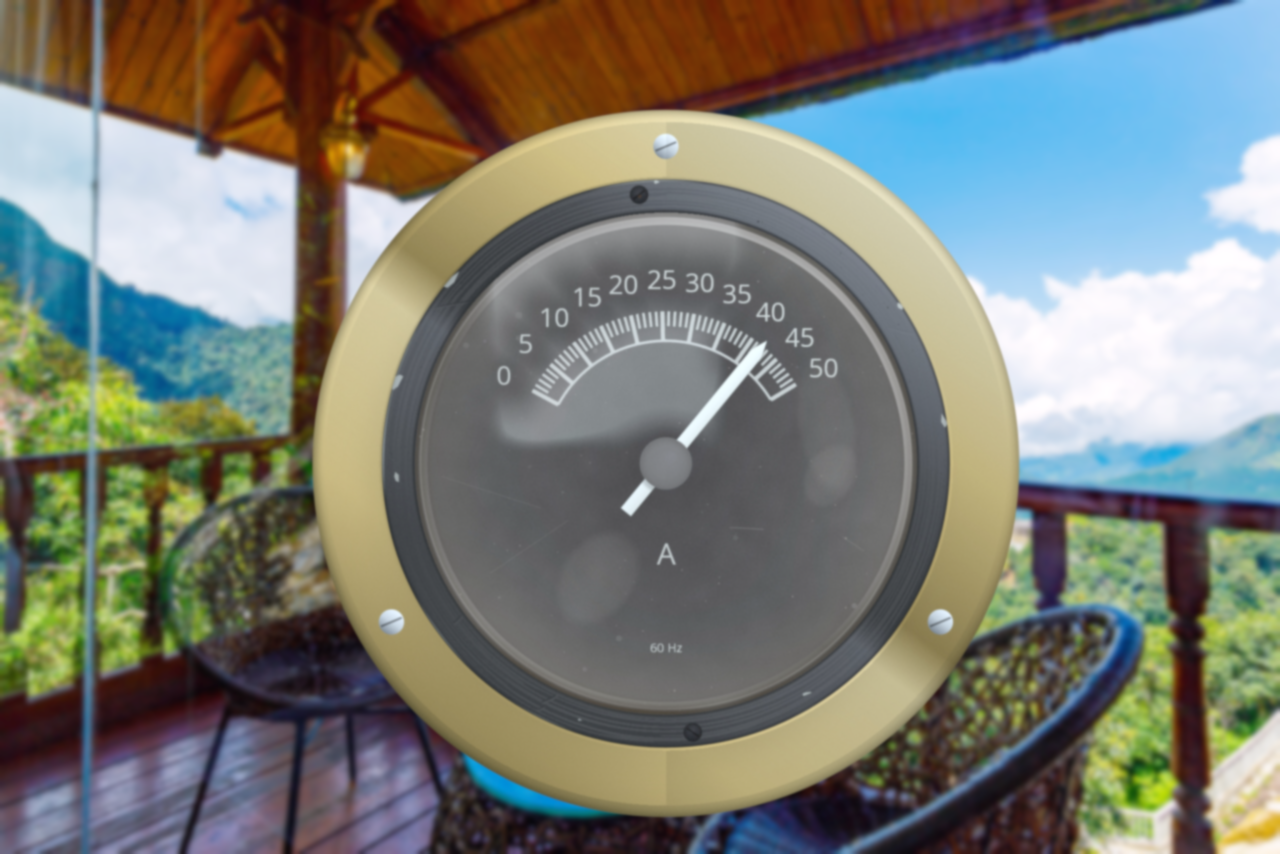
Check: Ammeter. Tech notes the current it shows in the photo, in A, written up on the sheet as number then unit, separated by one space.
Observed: 42 A
